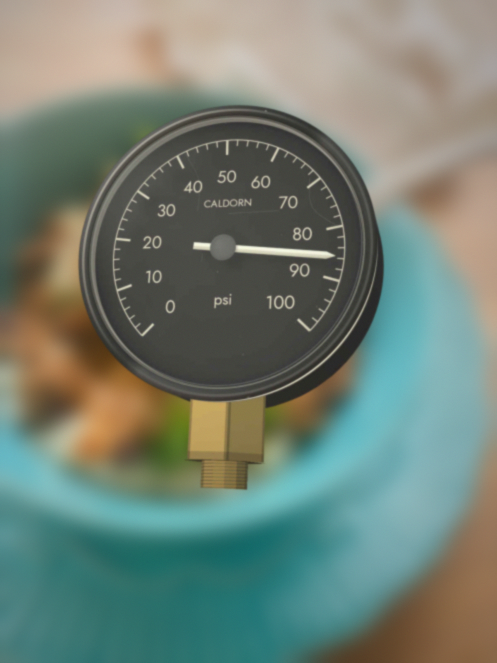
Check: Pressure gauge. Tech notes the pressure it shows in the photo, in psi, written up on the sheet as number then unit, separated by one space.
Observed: 86 psi
